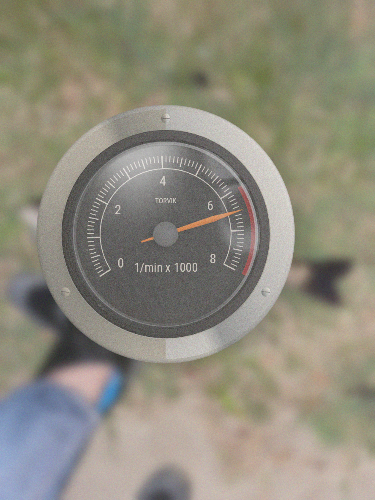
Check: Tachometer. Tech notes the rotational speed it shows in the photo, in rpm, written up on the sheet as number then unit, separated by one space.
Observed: 6500 rpm
